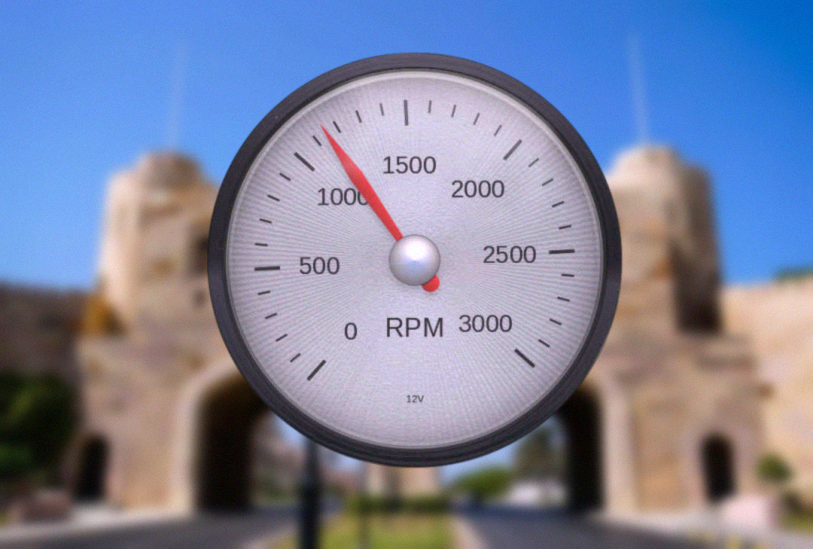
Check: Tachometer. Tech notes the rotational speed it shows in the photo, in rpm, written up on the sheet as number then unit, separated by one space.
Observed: 1150 rpm
